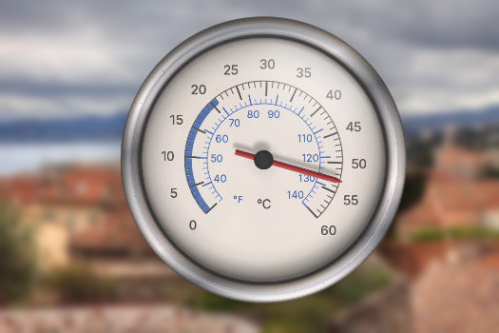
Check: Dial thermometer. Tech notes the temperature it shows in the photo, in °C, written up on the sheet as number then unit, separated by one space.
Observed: 53 °C
